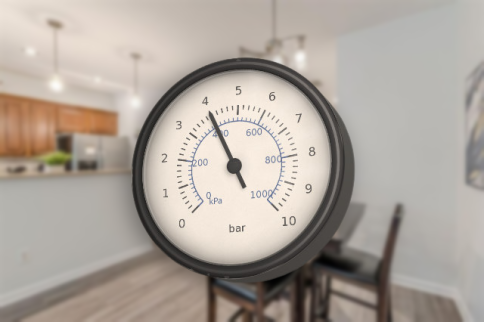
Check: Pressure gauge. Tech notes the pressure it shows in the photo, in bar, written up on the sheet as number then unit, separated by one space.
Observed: 4 bar
